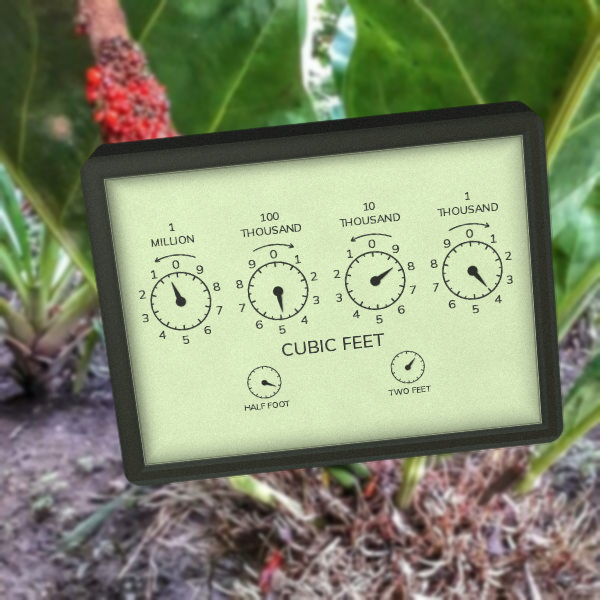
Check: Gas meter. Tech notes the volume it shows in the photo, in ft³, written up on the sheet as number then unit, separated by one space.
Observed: 48400 ft³
